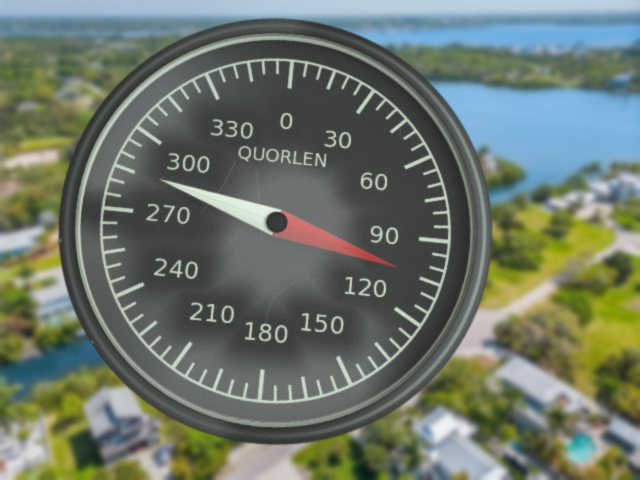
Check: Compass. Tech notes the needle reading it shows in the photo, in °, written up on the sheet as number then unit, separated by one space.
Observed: 105 °
